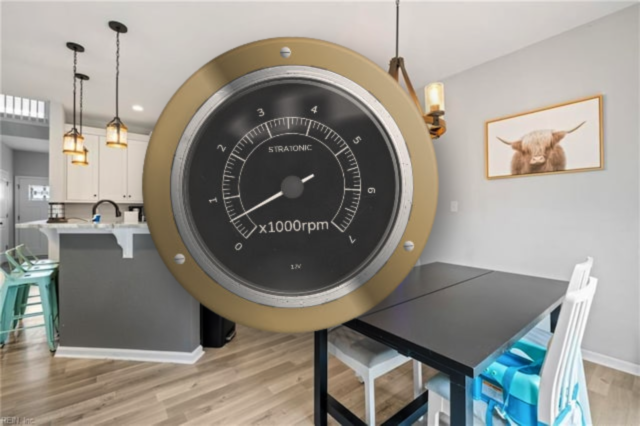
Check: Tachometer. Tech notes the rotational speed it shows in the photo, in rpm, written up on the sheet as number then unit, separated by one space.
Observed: 500 rpm
